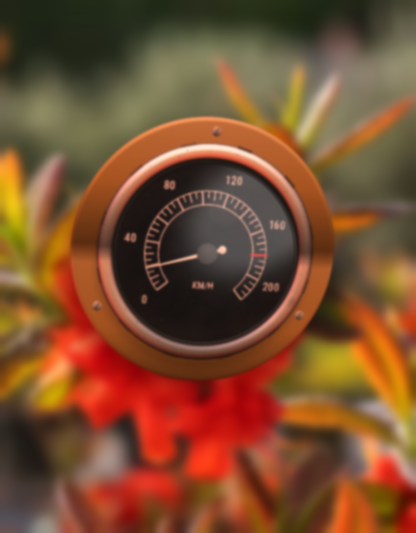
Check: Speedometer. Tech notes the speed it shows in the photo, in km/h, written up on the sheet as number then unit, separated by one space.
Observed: 20 km/h
